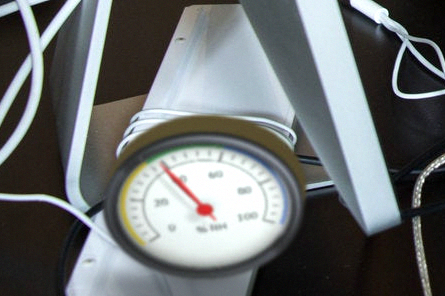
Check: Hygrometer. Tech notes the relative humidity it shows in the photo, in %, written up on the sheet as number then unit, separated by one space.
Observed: 40 %
